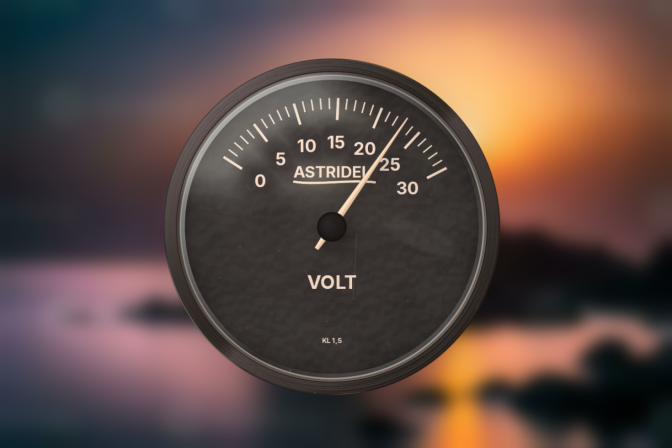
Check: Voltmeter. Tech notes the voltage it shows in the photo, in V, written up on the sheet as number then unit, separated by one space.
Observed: 23 V
